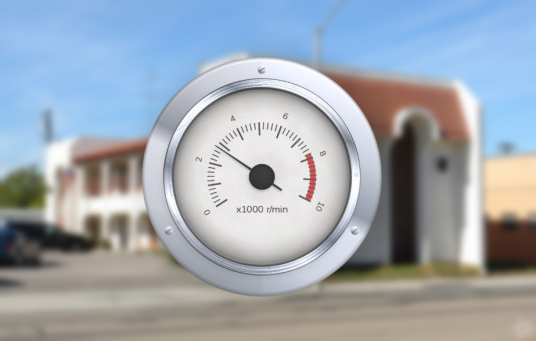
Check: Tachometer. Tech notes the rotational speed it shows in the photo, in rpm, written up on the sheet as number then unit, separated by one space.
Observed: 2800 rpm
